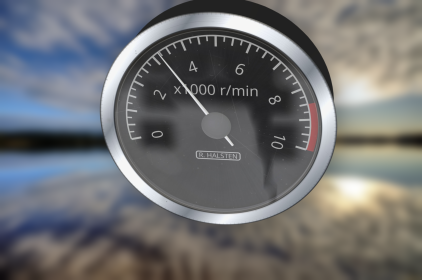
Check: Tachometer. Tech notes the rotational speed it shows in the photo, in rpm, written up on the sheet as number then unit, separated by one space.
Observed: 3250 rpm
